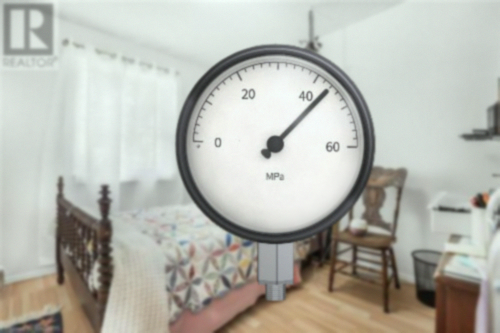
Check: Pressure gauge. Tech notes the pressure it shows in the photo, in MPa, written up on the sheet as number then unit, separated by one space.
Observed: 44 MPa
